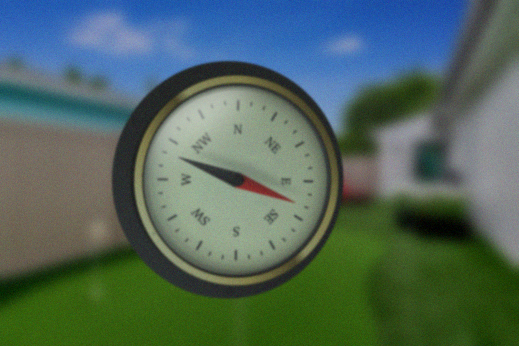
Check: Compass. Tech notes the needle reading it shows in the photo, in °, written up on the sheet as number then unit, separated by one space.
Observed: 110 °
